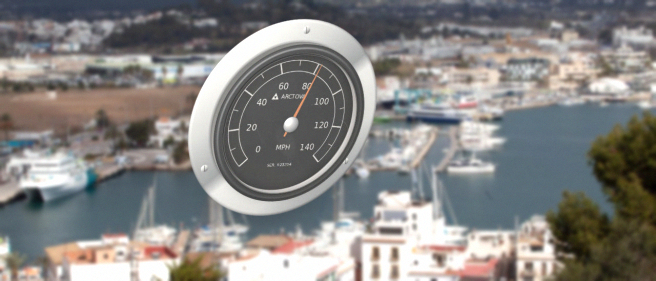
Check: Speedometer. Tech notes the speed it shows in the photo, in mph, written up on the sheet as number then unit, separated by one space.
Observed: 80 mph
